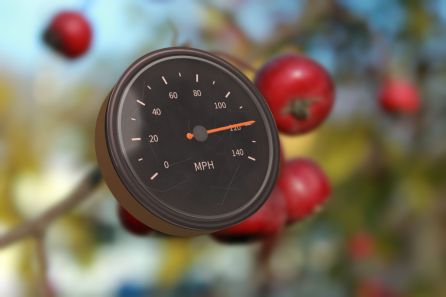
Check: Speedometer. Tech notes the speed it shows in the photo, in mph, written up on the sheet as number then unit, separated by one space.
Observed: 120 mph
